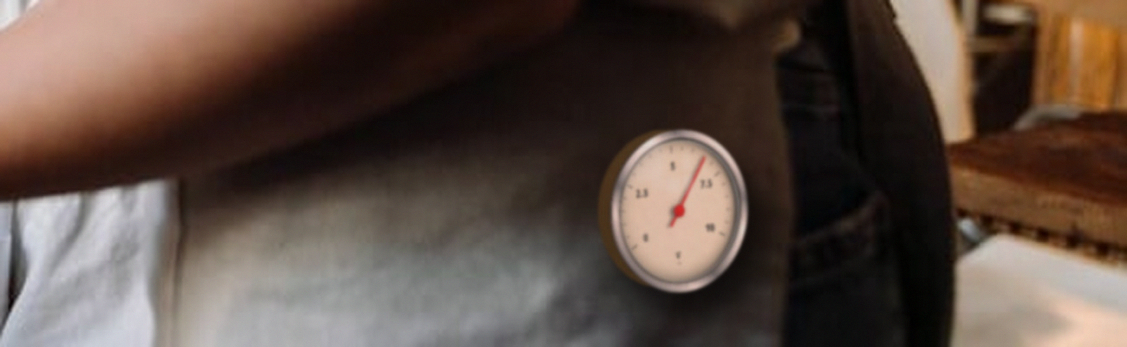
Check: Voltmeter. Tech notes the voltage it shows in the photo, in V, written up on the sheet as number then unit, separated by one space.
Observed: 6.5 V
